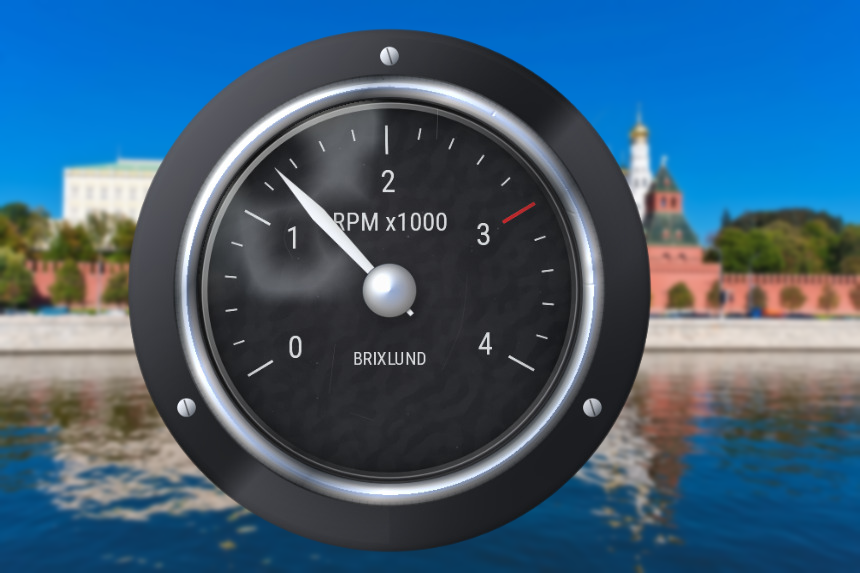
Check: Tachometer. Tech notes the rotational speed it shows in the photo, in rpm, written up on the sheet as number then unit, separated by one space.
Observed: 1300 rpm
